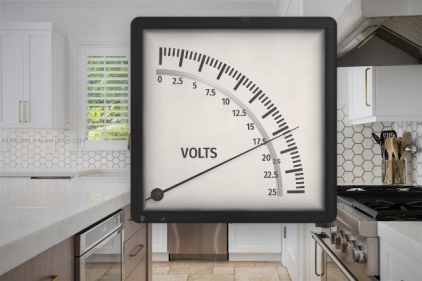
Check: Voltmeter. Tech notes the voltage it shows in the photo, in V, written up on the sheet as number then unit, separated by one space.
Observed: 18 V
